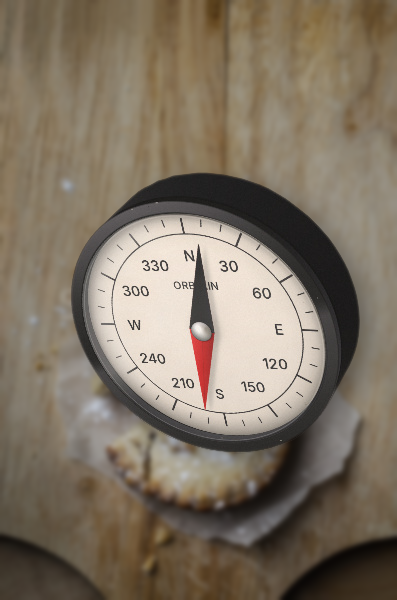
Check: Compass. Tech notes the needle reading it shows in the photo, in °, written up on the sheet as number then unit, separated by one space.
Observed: 190 °
